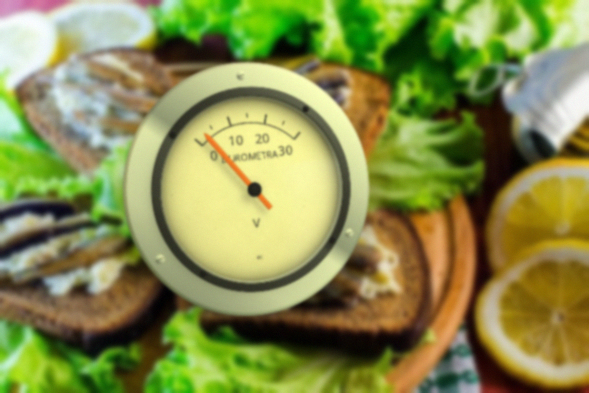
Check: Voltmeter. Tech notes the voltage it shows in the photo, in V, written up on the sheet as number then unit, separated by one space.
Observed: 2.5 V
